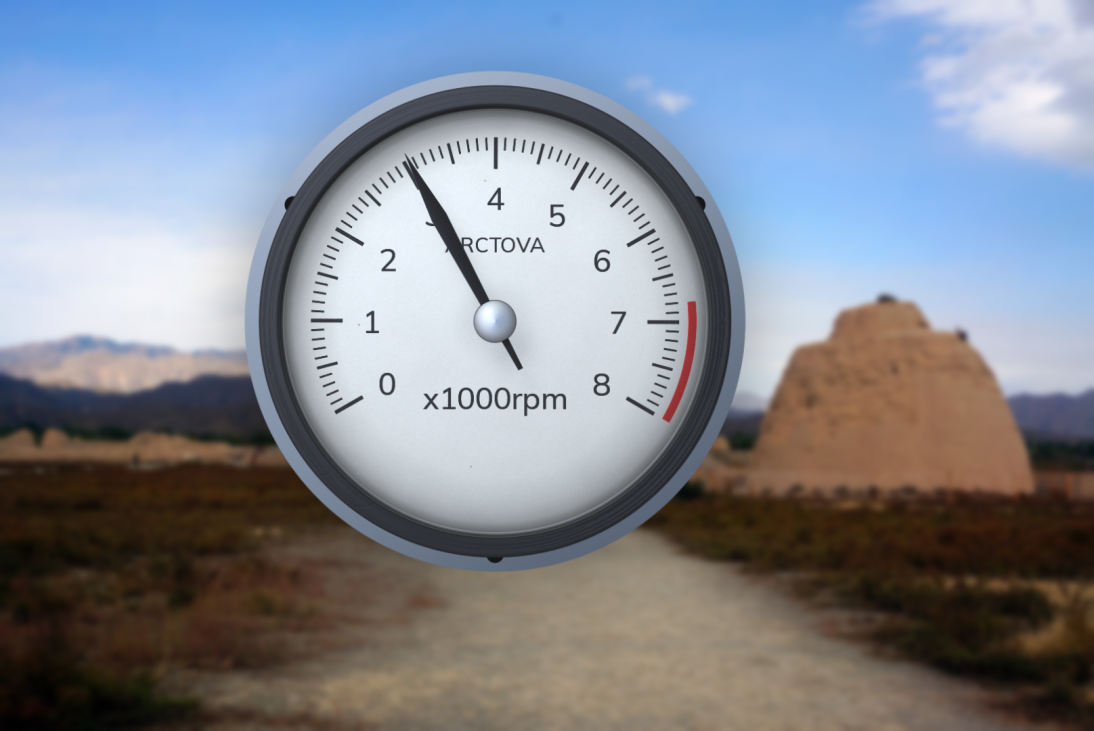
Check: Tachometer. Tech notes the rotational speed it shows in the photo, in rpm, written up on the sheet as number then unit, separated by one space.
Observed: 3050 rpm
